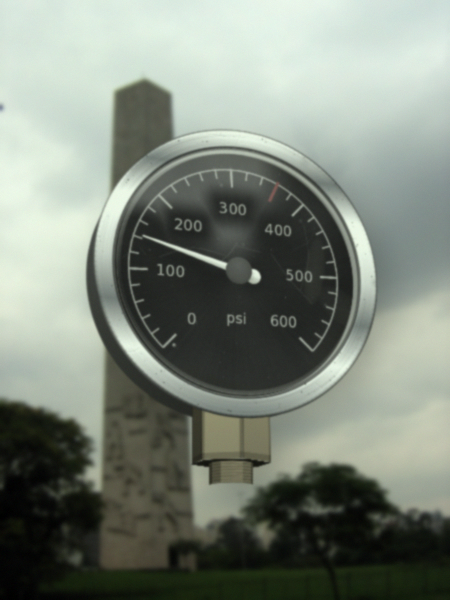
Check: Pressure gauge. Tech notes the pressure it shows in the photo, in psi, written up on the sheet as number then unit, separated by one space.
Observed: 140 psi
